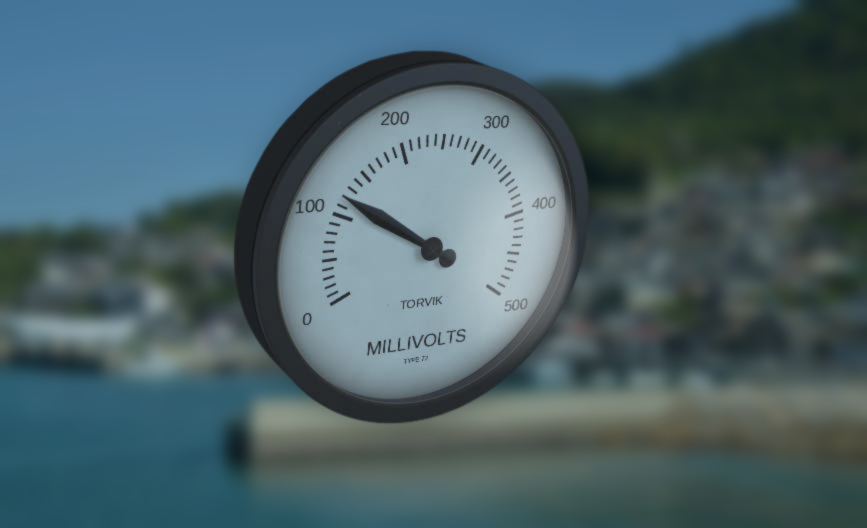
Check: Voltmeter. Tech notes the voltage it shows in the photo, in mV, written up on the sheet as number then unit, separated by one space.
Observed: 120 mV
